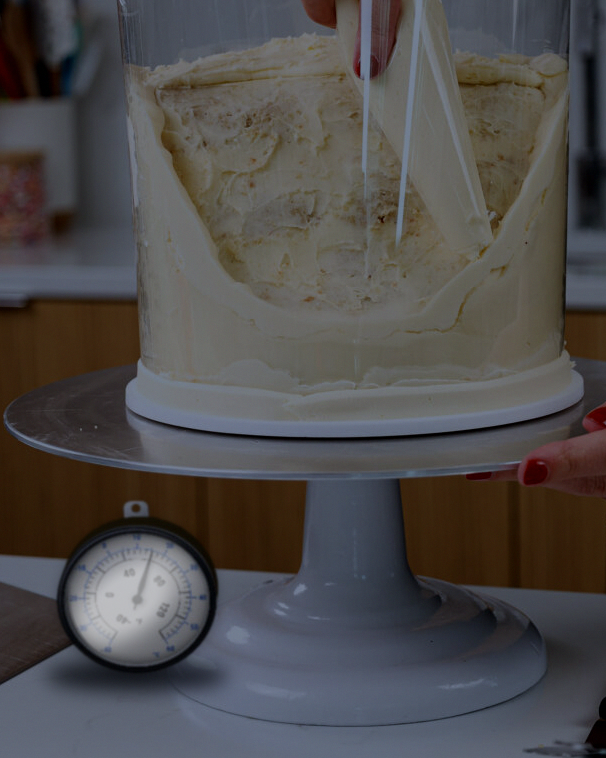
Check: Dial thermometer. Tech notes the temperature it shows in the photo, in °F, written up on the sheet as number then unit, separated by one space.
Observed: 60 °F
